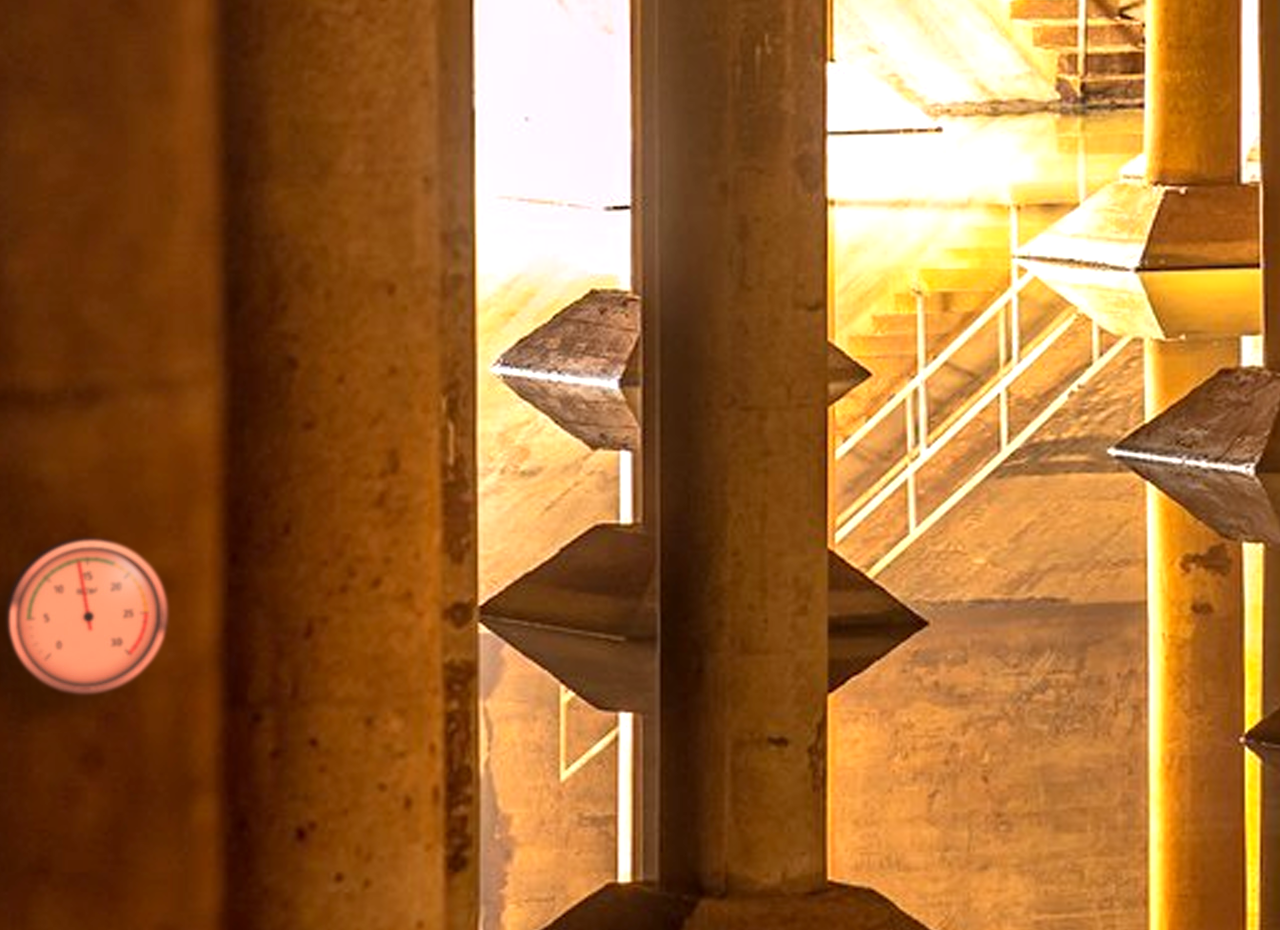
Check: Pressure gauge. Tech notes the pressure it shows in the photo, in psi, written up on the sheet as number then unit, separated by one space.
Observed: 14 psi
